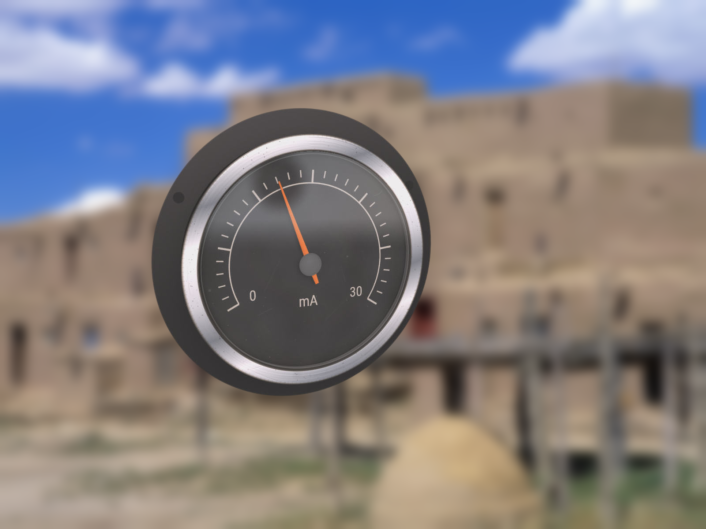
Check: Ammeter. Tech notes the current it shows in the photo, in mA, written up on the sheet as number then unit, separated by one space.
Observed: 12 mA
